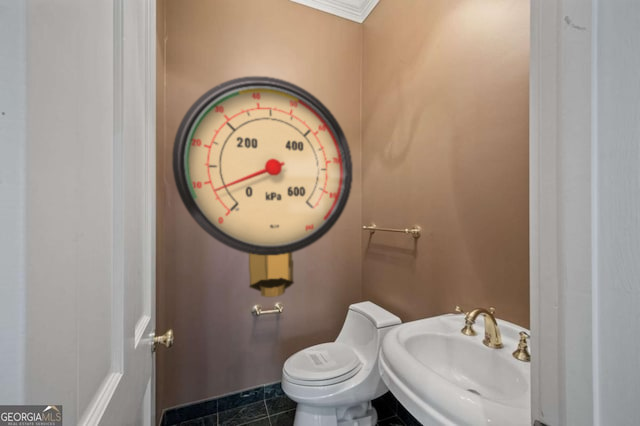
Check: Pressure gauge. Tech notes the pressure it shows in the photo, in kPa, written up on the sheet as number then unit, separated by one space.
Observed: 50 kPa
